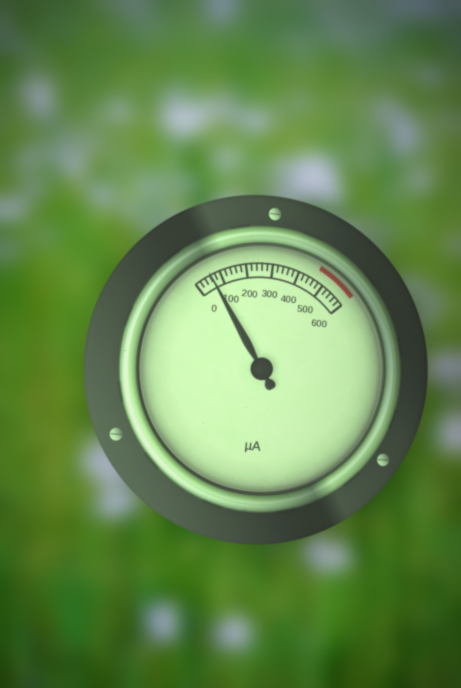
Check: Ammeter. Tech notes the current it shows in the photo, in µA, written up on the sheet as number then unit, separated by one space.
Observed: 60 µA
